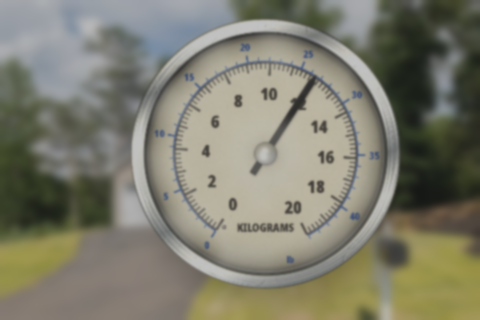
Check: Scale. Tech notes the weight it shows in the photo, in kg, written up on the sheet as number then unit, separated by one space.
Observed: 12 kg
